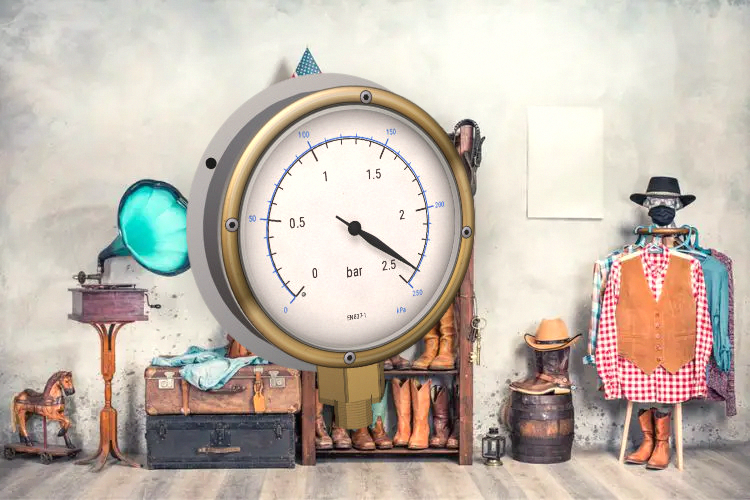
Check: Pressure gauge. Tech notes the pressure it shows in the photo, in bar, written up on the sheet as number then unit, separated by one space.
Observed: 2.4 bar
